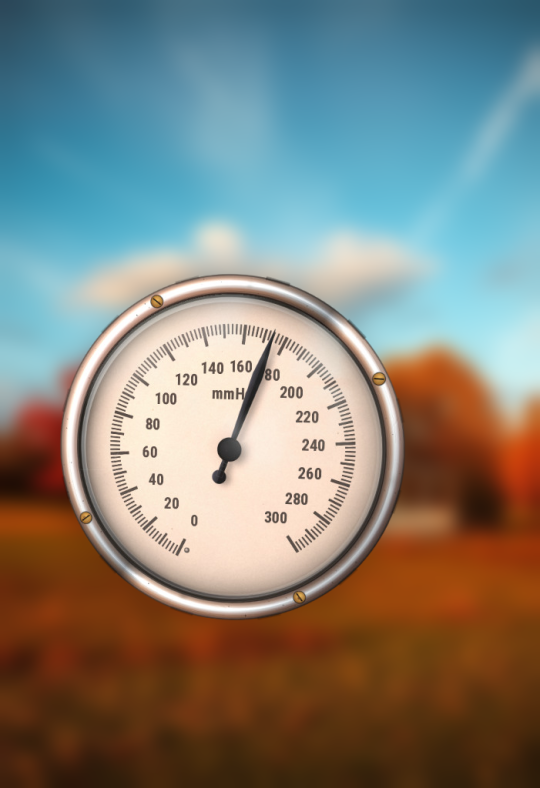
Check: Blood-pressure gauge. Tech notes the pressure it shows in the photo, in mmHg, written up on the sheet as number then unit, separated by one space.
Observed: 174 mmHg
